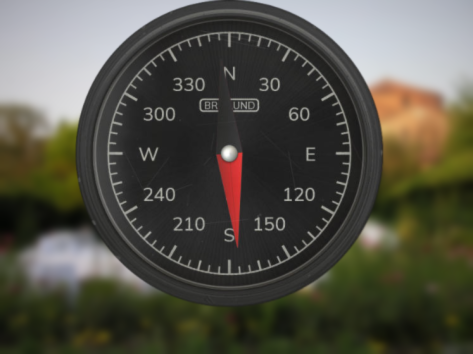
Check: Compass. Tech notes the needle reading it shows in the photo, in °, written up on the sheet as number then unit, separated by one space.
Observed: 175 °
